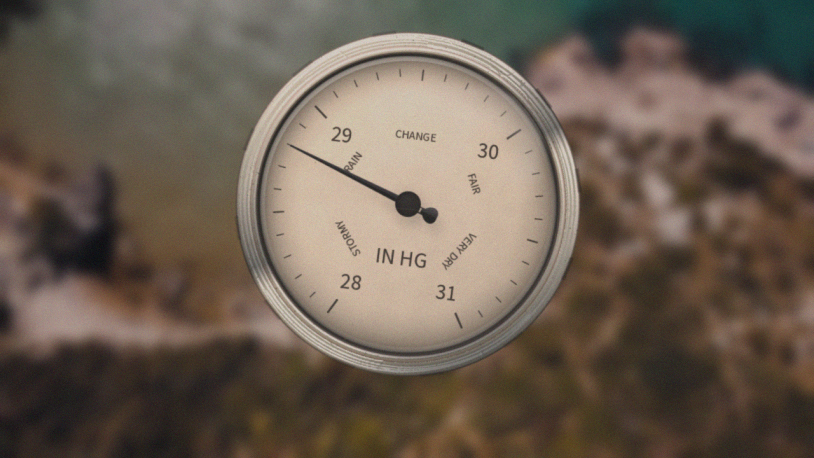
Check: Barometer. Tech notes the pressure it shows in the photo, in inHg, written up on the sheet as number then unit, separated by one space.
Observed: 28.8 inHg
